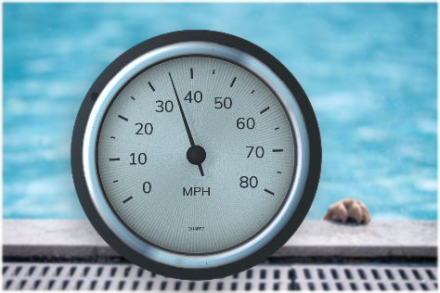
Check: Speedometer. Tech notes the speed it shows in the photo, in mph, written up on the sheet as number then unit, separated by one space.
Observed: 35 mph
